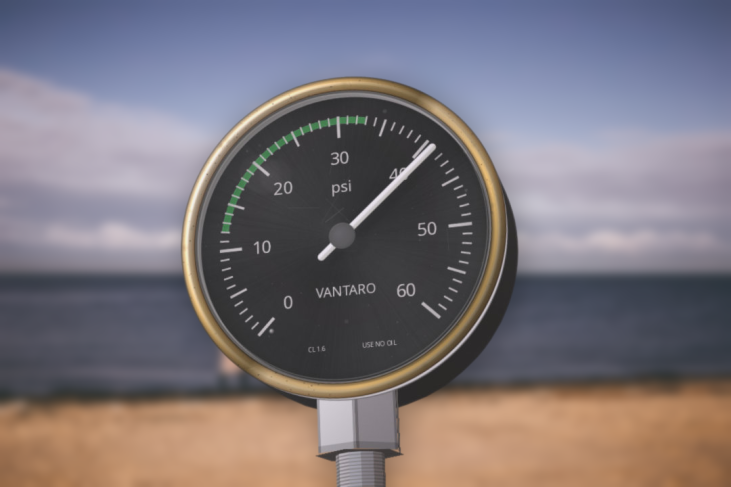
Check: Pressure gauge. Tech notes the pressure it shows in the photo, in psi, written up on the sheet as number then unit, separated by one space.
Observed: 41 psi
